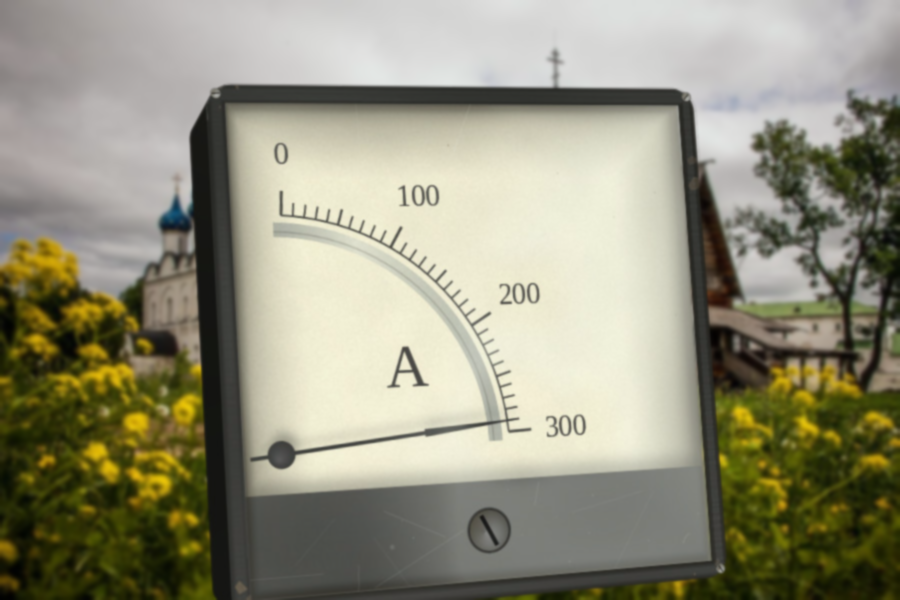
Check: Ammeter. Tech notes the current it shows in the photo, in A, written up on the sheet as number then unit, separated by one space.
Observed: 290 A
